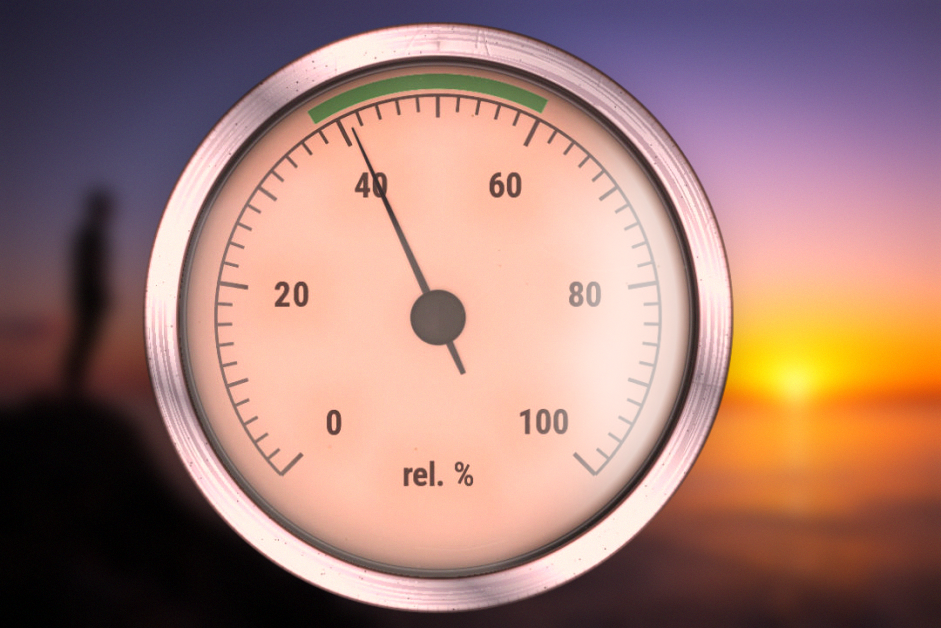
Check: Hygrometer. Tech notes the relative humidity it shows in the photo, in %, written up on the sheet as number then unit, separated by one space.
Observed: 41 %
